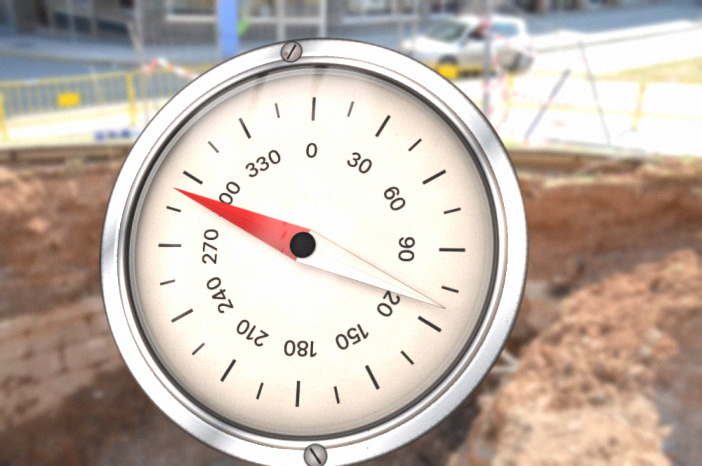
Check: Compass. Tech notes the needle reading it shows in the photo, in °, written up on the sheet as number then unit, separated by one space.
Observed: 292.5 °
